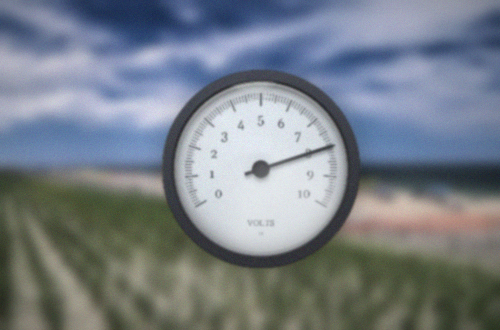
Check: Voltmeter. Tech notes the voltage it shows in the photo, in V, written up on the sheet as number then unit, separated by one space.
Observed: 8 V
